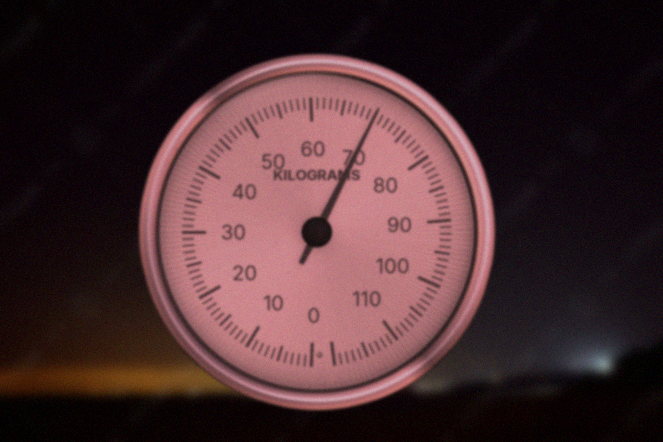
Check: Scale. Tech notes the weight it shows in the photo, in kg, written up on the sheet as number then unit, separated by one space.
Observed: 70 kg
